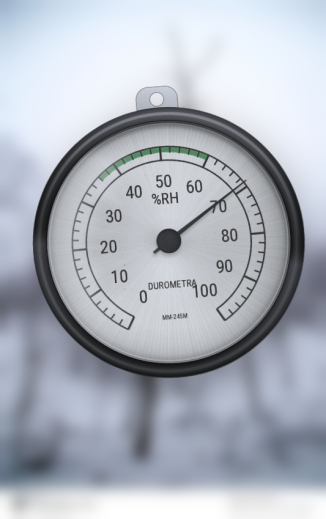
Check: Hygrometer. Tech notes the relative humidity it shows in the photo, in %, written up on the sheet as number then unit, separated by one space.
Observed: 69 %
